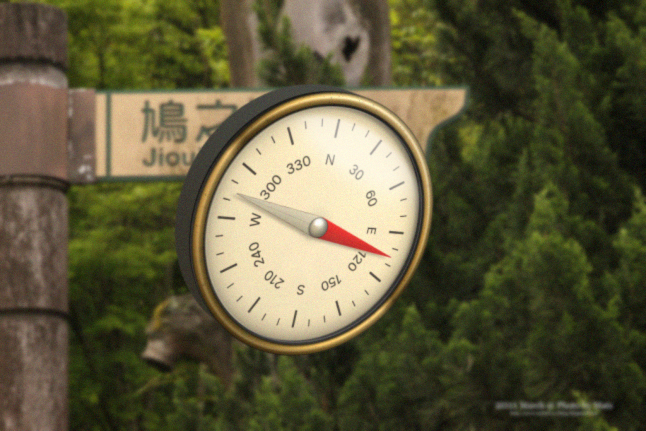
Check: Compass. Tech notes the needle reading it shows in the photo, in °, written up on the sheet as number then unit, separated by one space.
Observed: 105 °
